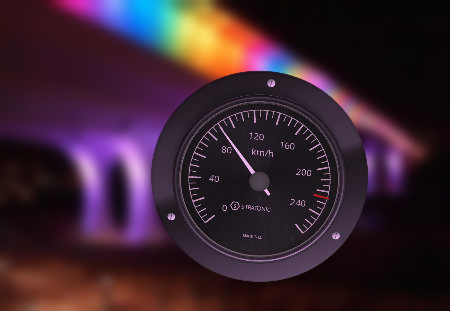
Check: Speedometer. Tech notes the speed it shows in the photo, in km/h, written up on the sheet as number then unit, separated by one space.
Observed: 90 km/h
